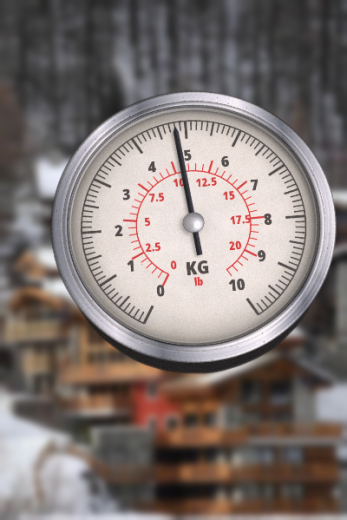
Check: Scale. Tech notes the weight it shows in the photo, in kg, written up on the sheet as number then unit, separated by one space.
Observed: 4.8 kg
